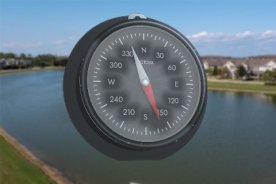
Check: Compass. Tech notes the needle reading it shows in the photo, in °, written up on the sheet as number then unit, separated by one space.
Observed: 160 °
